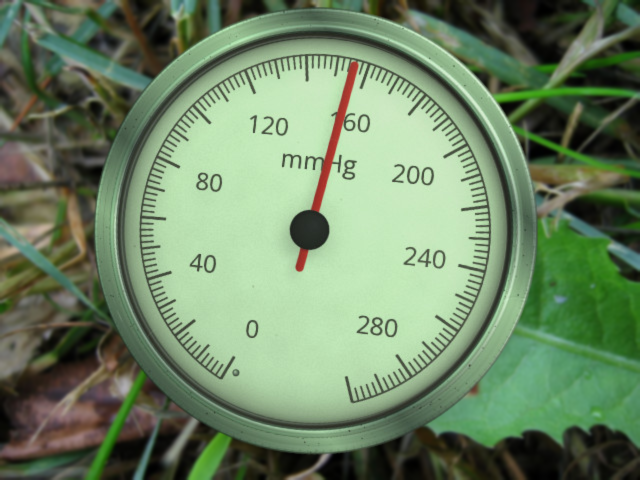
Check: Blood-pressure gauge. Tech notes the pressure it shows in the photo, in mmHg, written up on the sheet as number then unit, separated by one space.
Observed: 156 mmHg
